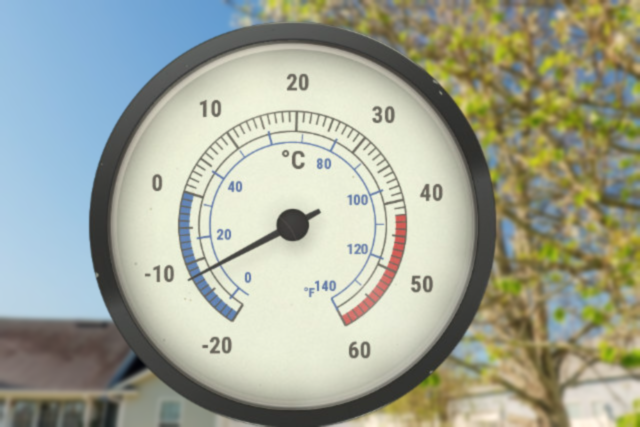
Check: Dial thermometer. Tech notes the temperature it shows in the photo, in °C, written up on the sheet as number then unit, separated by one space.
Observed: -12 °C
